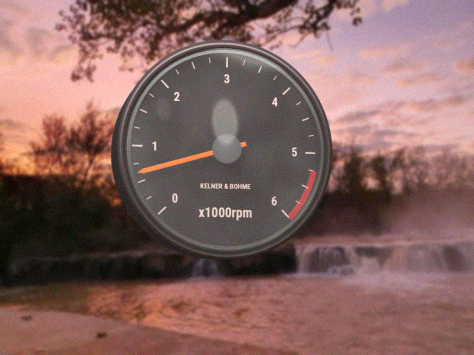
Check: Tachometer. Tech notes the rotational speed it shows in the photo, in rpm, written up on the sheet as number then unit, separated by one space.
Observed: 625 rpm
